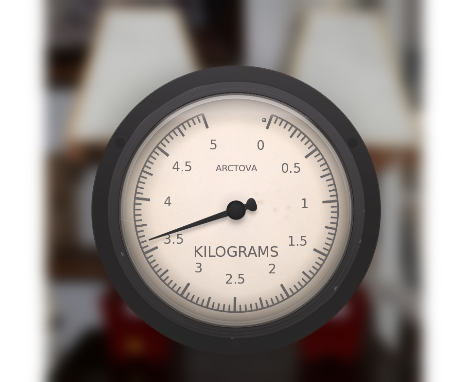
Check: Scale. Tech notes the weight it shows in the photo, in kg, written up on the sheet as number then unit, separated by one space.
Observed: 3.6 kg
